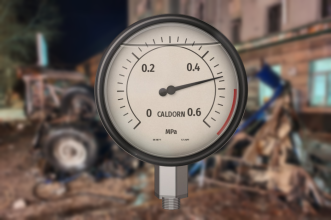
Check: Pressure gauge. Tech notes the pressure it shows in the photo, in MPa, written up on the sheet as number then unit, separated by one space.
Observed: 0.47 MPa
